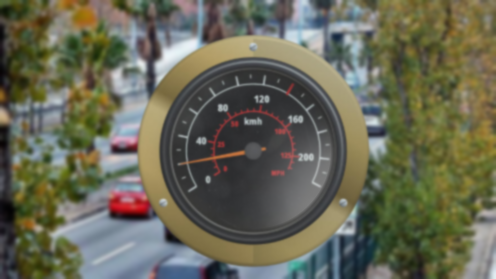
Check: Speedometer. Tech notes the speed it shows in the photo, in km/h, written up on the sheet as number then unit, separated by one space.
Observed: 20 km/h
